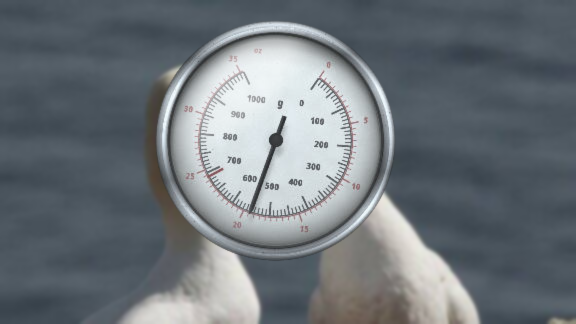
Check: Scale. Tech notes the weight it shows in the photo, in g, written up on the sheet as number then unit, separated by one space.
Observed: 550 g
